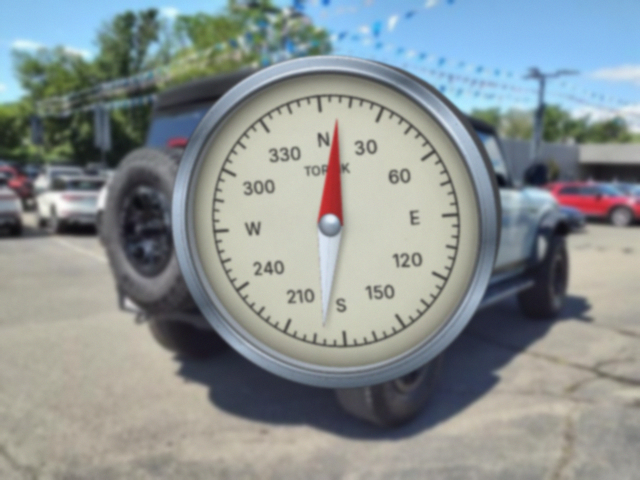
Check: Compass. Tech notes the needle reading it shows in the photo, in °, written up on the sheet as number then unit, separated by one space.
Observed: 10 °
